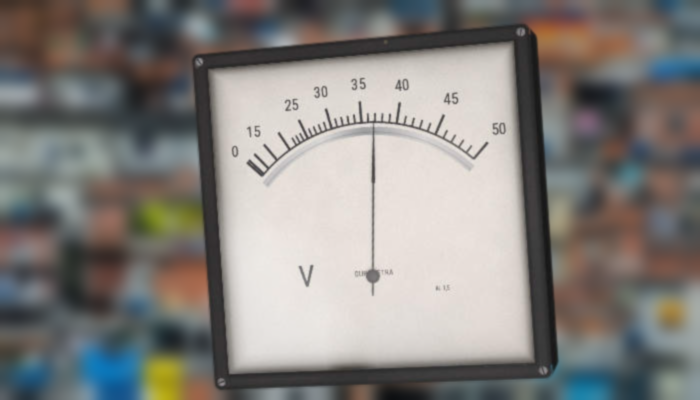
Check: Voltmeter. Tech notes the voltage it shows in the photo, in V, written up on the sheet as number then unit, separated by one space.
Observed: 37 V
